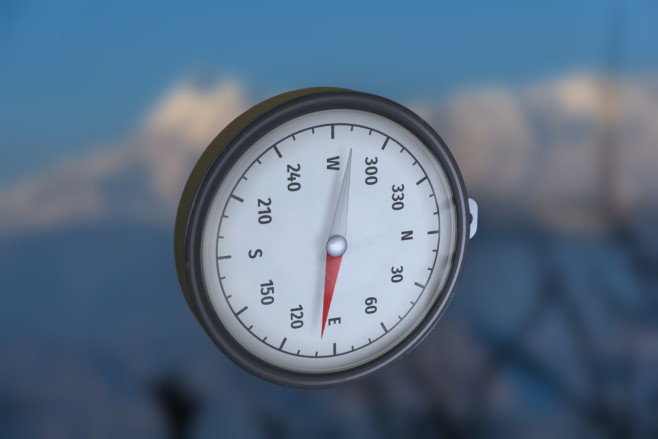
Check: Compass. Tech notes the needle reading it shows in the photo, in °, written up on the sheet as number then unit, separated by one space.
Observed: 100 °
